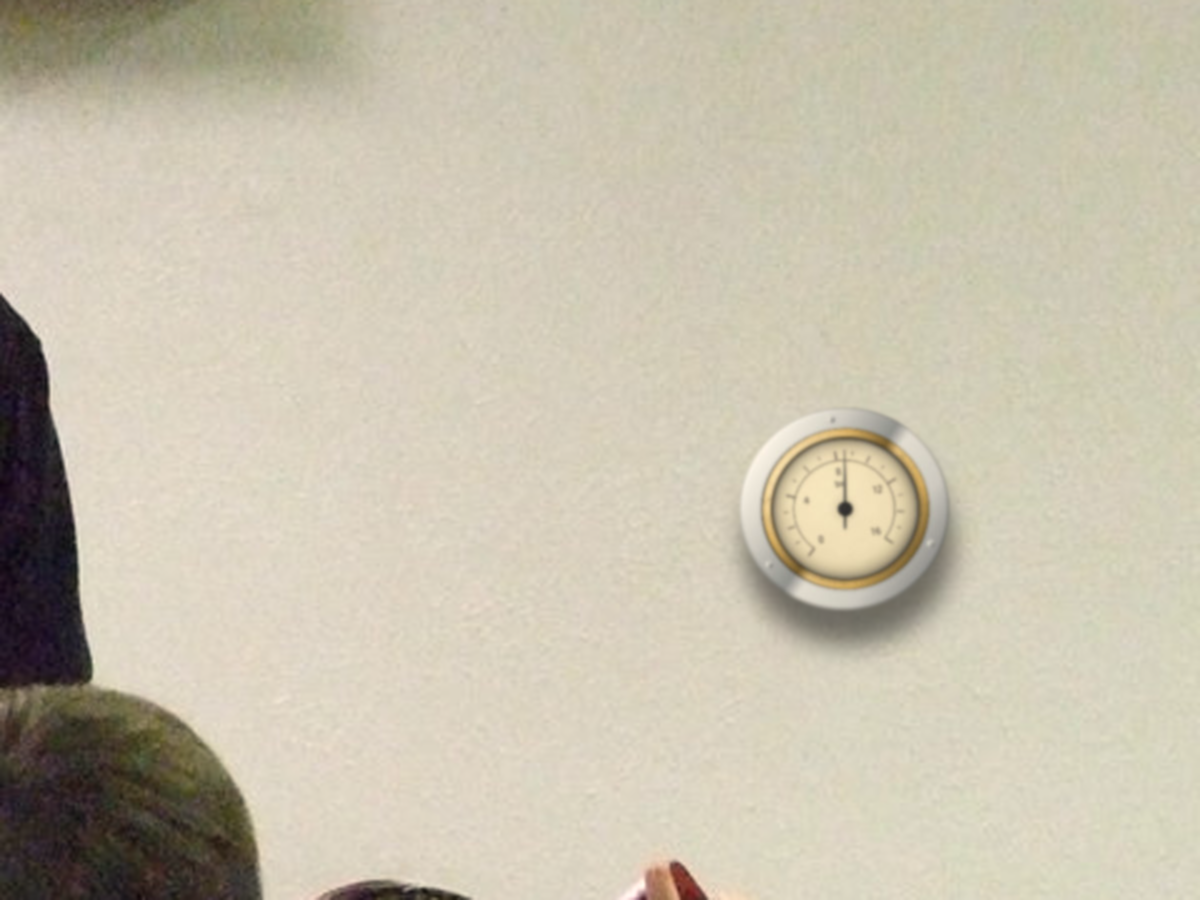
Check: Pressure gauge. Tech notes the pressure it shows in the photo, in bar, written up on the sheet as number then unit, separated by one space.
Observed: 8.5 bar
